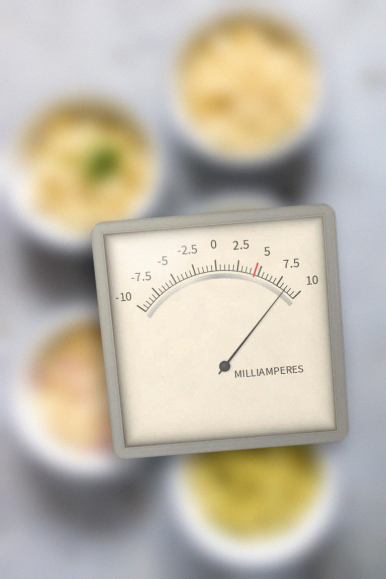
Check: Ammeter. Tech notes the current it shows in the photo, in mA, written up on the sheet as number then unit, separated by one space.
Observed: 8.5 mA
